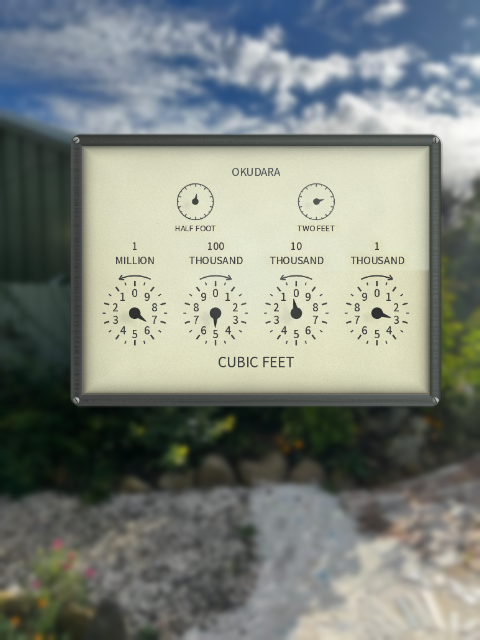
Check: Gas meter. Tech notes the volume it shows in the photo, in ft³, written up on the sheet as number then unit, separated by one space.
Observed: 650300 ft³
